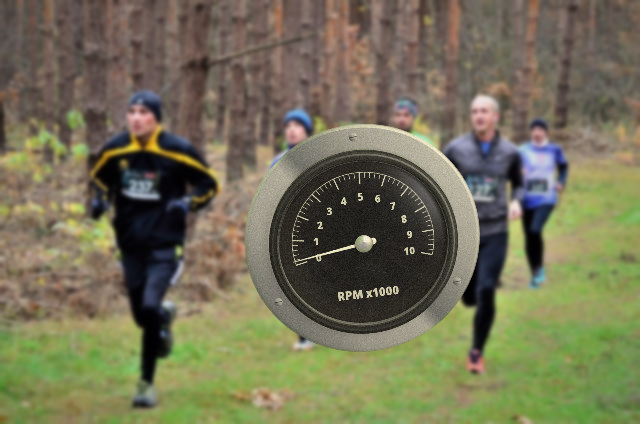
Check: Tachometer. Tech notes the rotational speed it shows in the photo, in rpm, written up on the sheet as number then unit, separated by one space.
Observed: 200 rpm
